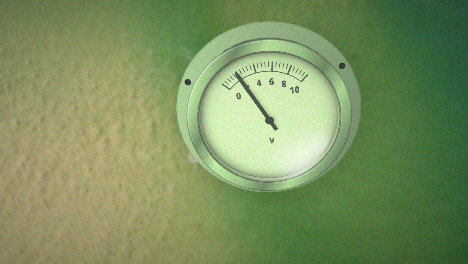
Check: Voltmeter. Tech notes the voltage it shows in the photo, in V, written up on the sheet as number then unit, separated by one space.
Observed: 2 V
